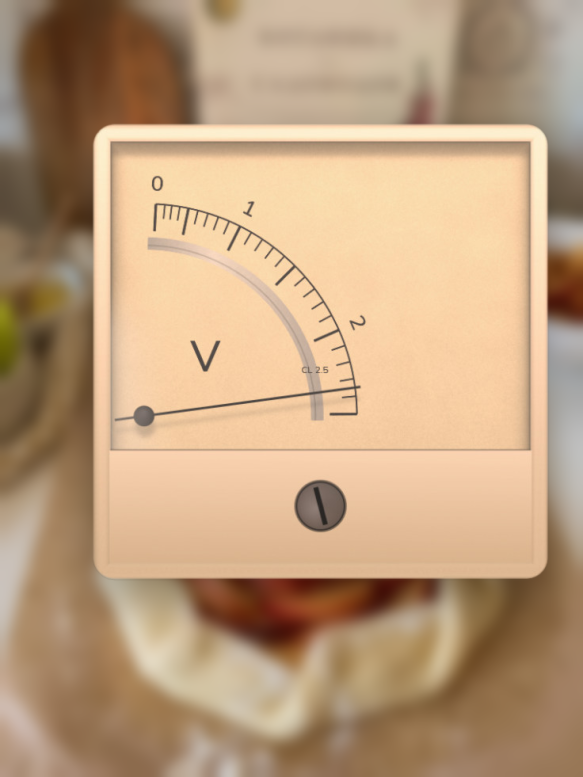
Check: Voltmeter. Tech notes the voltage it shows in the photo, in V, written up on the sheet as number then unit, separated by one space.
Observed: 2.35 V
